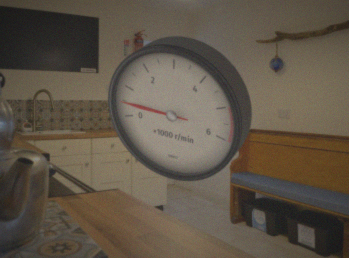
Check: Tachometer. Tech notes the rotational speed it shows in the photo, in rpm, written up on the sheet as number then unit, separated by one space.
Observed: 500 rpm
